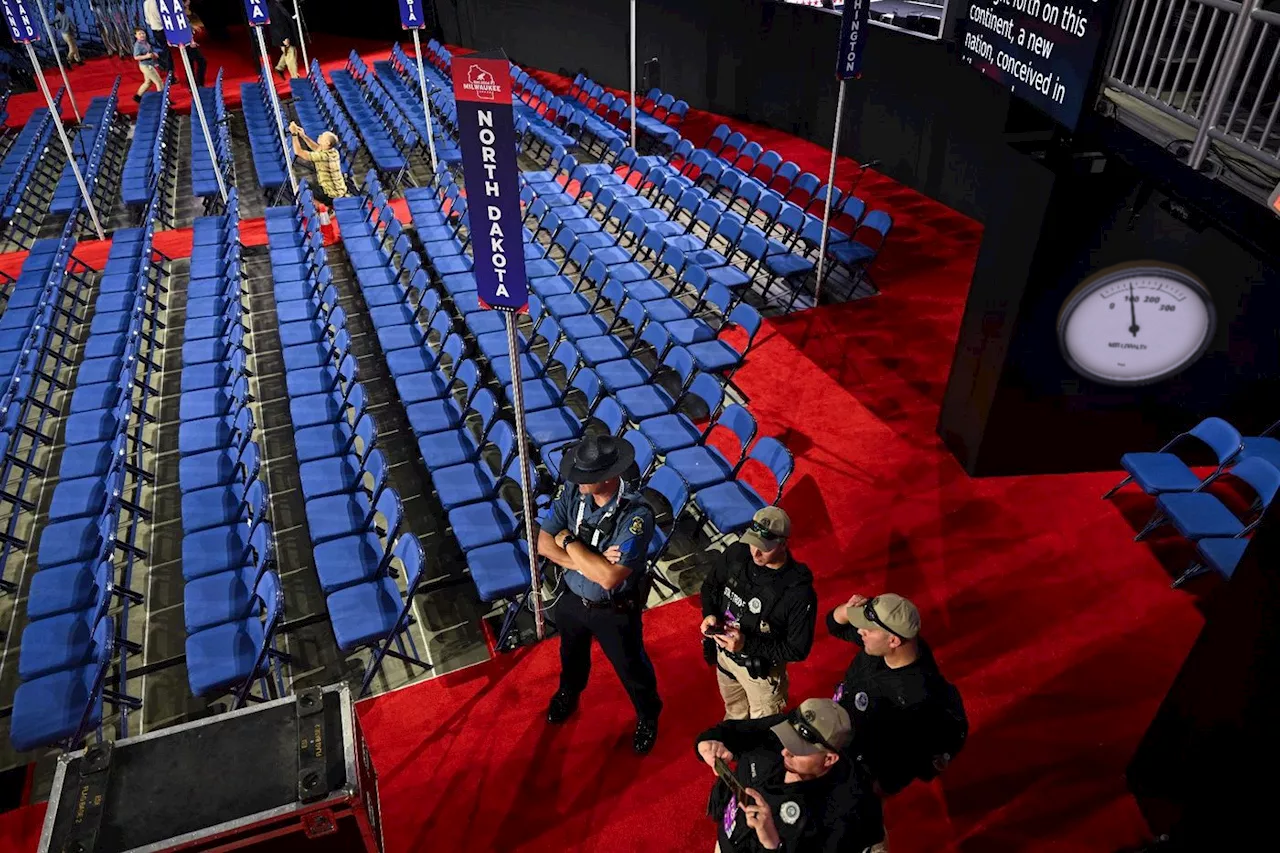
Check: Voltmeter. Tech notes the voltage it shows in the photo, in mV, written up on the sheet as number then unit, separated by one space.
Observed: 100 mV
